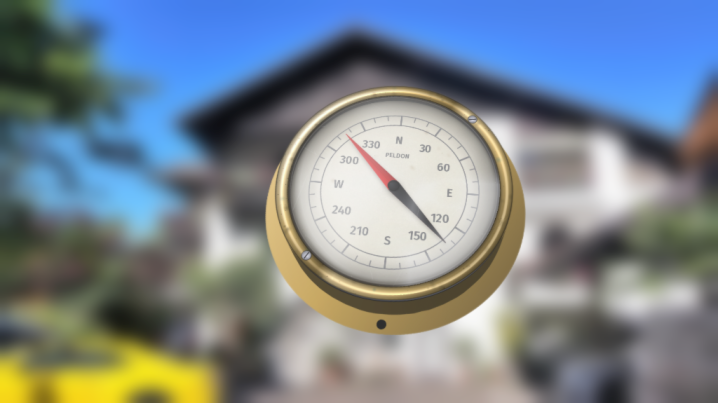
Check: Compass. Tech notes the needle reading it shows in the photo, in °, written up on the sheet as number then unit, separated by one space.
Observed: 315 °
